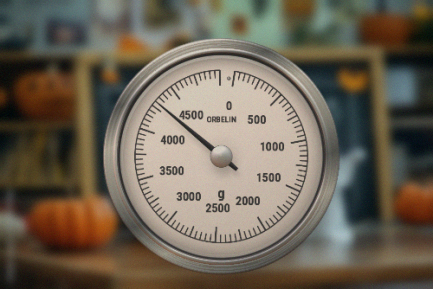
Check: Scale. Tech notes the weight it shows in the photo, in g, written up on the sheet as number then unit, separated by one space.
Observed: 4300 g
